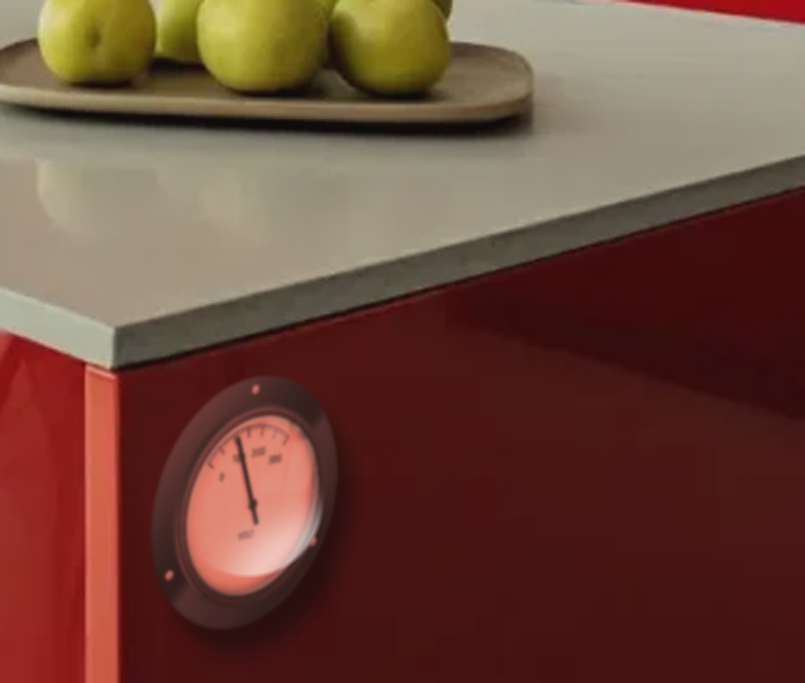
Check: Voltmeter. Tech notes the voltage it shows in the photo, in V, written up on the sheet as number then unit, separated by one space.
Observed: 100 V
